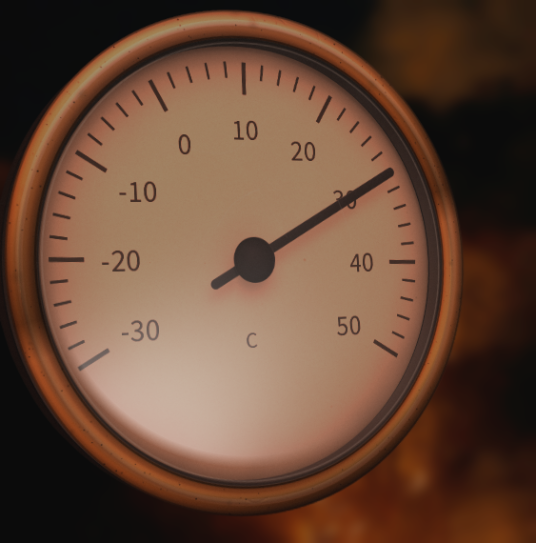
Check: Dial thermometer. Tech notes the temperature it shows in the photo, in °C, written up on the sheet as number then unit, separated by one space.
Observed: 30 °C
